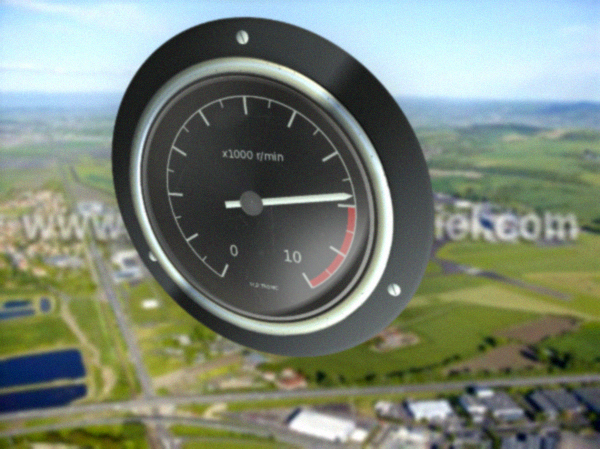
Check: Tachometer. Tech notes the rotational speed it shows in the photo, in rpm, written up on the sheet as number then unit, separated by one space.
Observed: 7750 rpm
